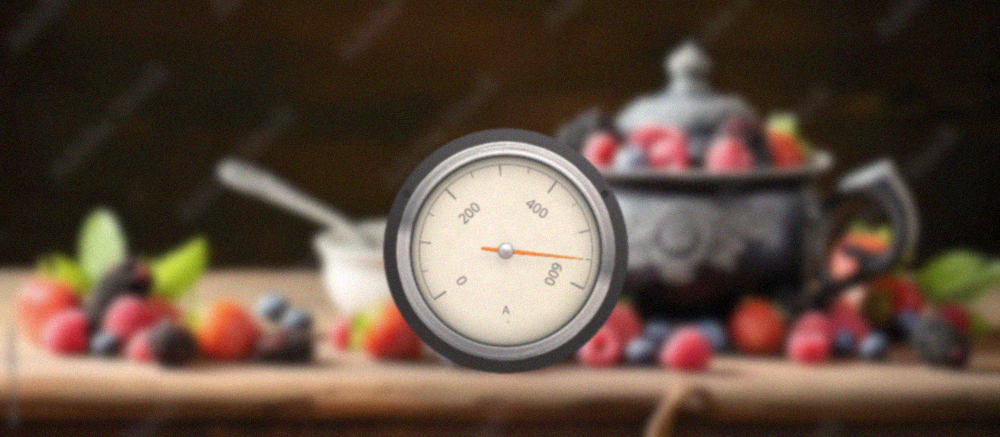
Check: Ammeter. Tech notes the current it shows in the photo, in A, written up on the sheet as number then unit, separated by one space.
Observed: 550 A
